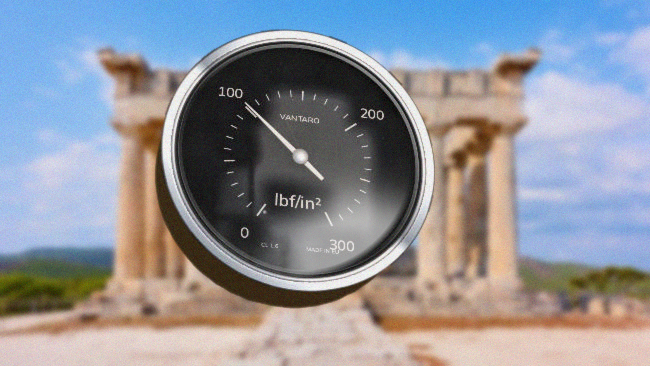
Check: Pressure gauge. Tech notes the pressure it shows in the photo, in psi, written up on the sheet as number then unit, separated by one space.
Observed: 100 psi
